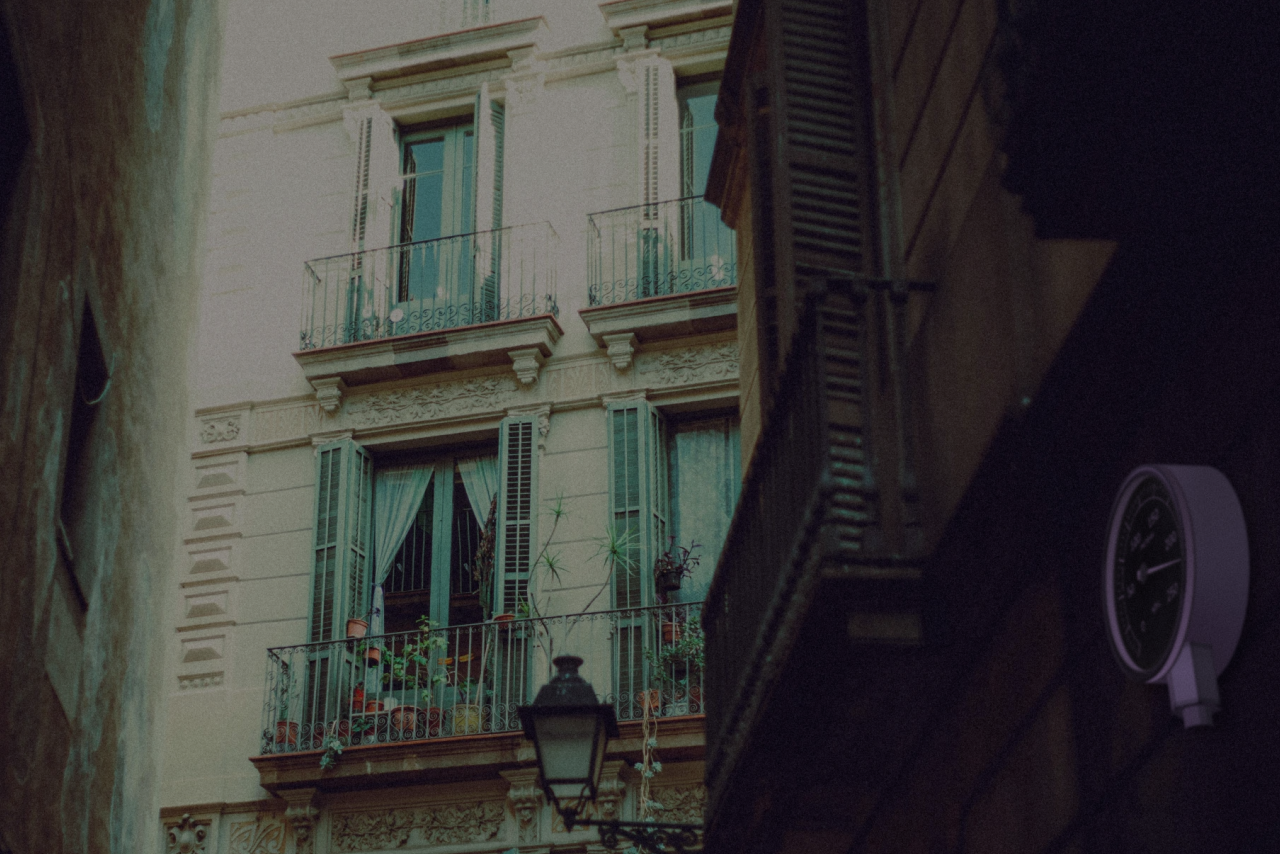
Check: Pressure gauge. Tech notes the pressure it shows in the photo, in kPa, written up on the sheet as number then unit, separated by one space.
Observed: 225 kPa
